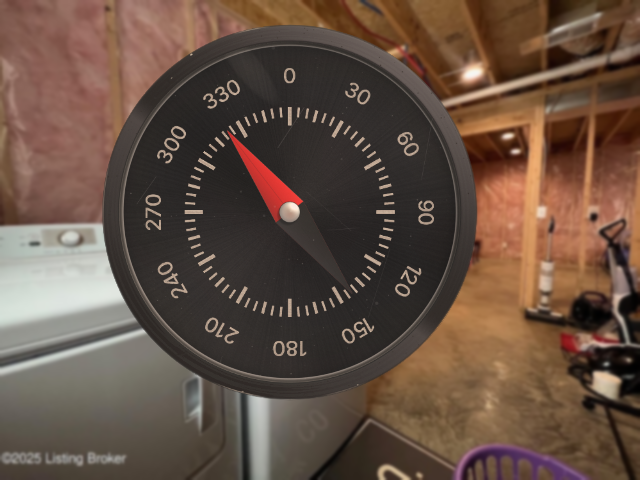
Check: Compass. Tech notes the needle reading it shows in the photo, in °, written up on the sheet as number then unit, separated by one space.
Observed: 322.5 °
